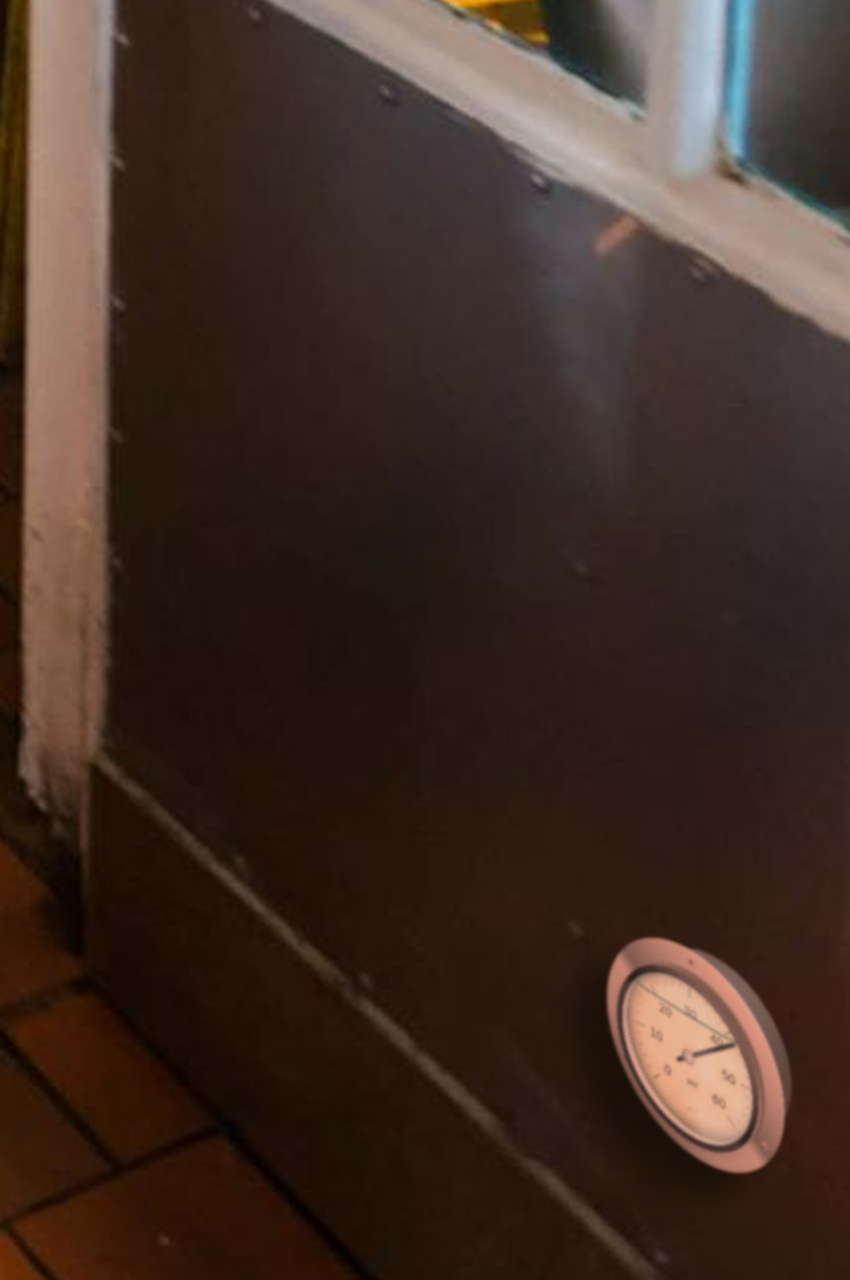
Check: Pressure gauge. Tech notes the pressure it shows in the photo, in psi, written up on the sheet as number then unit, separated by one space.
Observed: 42 psi
